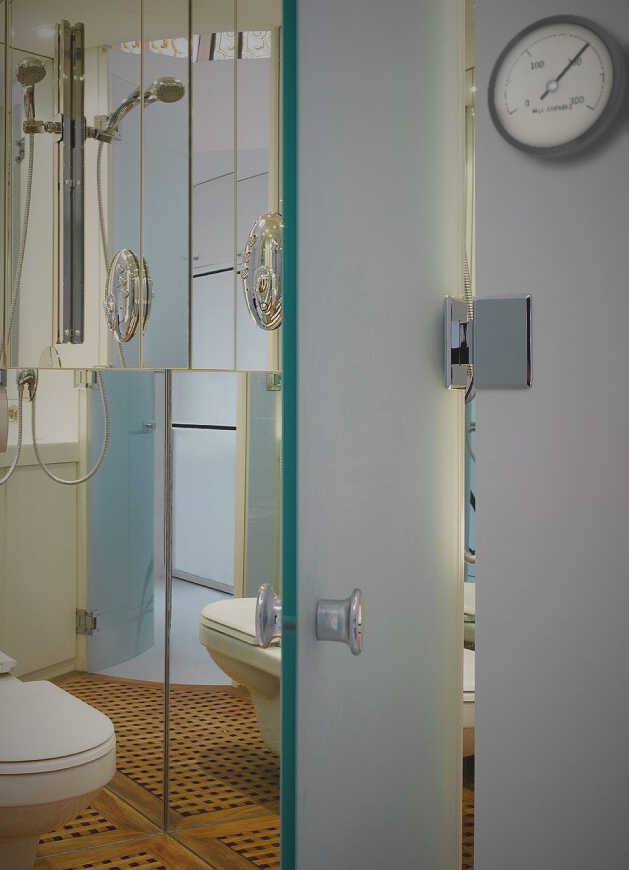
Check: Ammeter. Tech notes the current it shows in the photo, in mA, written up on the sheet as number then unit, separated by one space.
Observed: 200 mA
